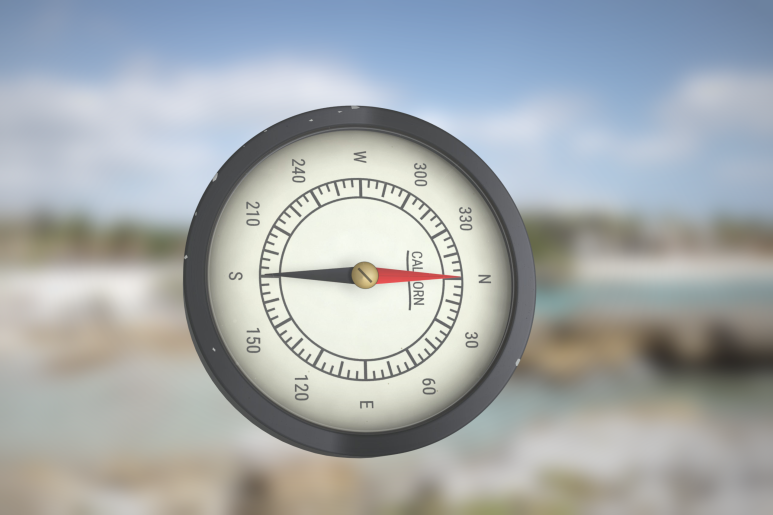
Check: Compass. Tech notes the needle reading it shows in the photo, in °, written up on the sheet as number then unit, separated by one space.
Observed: 0 °
